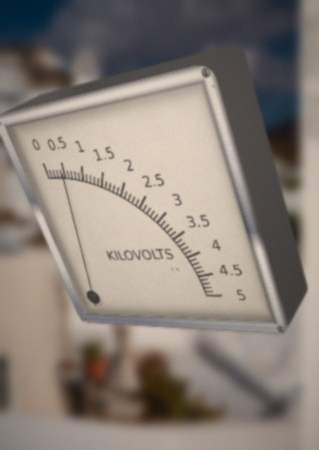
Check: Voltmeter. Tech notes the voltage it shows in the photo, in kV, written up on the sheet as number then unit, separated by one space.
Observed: 0.5 kV
